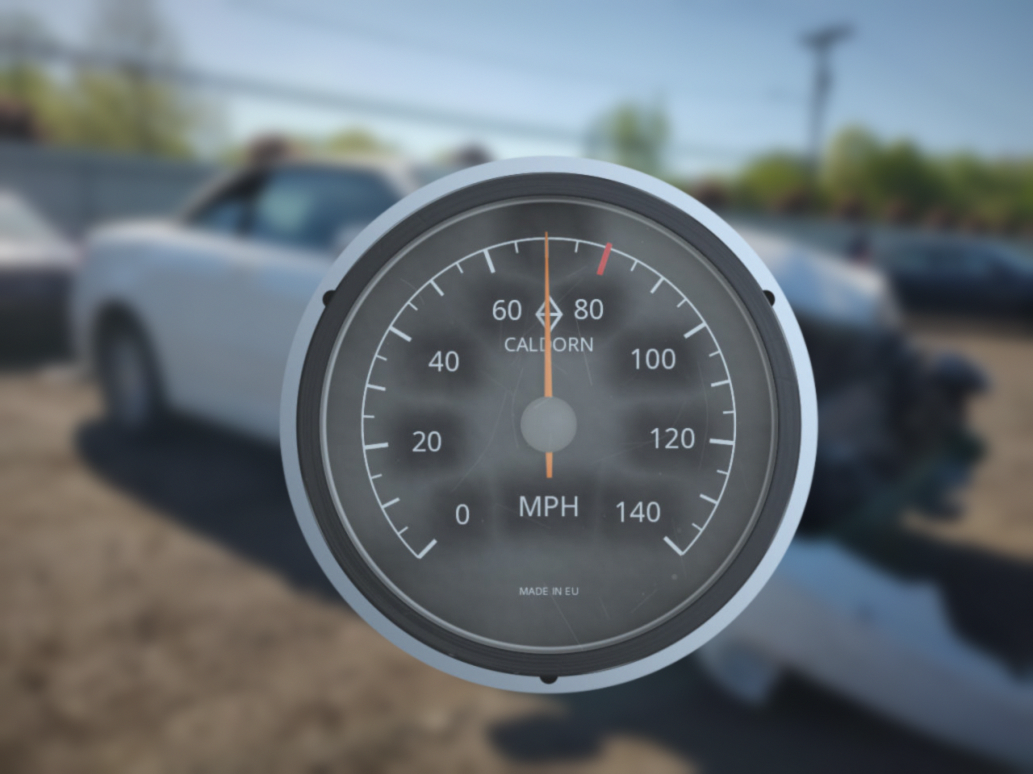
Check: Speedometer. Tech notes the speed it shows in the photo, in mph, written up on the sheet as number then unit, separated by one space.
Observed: 70 mph
